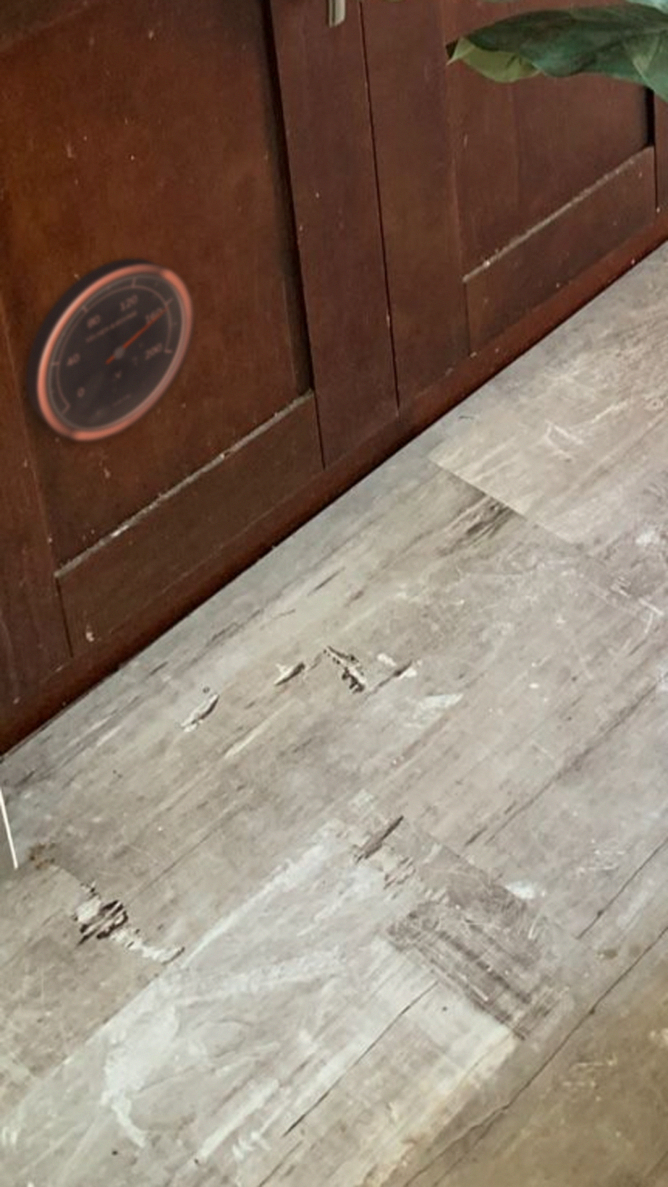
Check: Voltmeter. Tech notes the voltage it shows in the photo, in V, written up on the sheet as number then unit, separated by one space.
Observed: 160 V
